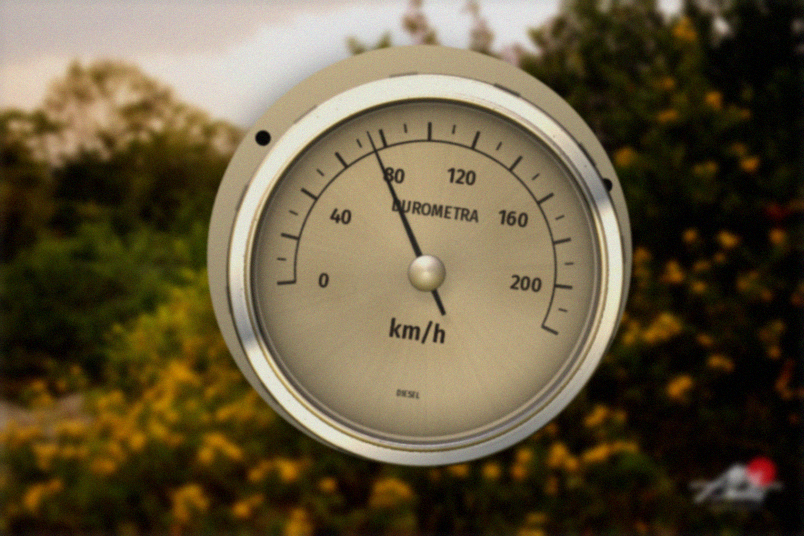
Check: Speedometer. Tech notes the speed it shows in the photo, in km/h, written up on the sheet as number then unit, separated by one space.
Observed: 75 km/h
